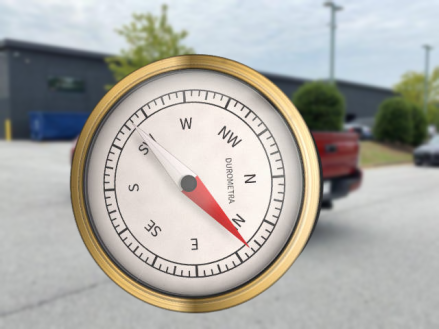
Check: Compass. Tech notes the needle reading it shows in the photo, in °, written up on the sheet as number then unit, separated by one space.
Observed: 50 °
